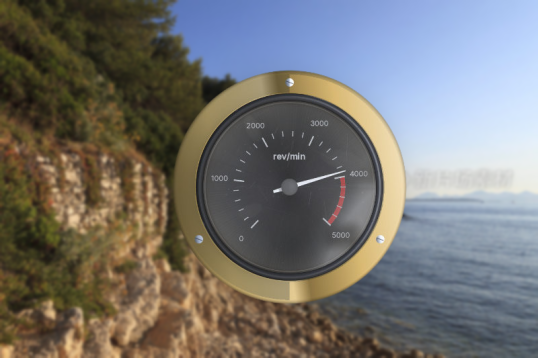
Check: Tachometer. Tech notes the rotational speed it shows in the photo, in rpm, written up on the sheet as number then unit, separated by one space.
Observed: 3900 rpm
